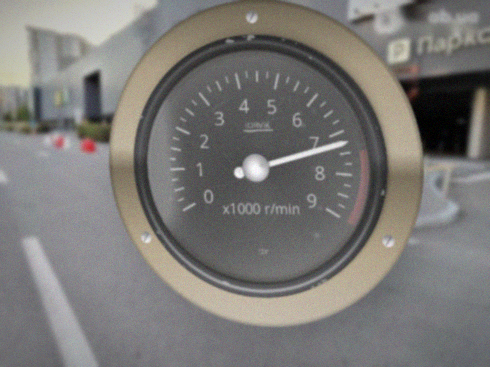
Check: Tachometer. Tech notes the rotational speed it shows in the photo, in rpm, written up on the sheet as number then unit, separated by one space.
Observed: 7250 rpm
